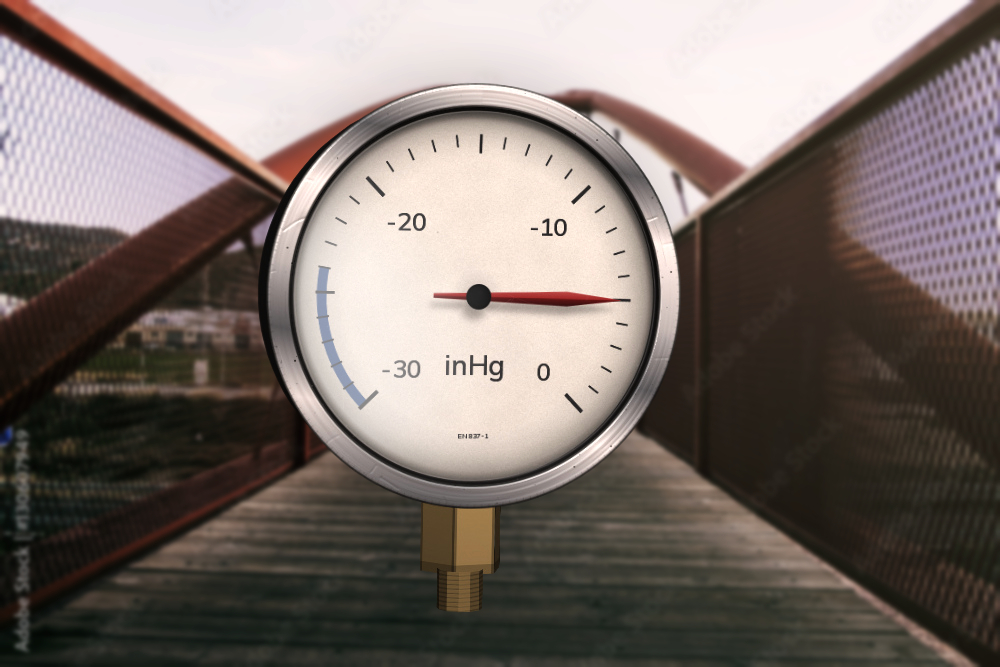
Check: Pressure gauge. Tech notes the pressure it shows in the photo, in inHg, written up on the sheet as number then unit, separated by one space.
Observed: -5 inHg
